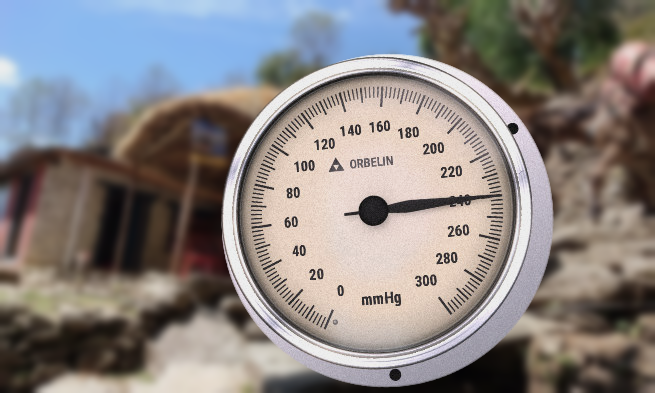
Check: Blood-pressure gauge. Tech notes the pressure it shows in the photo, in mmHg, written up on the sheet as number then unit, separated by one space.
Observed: 240 mmHg
